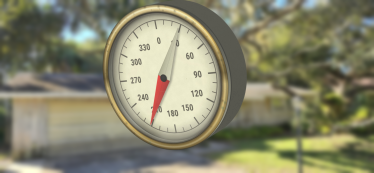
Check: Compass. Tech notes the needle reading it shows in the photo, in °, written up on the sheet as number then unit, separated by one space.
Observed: 210 °
